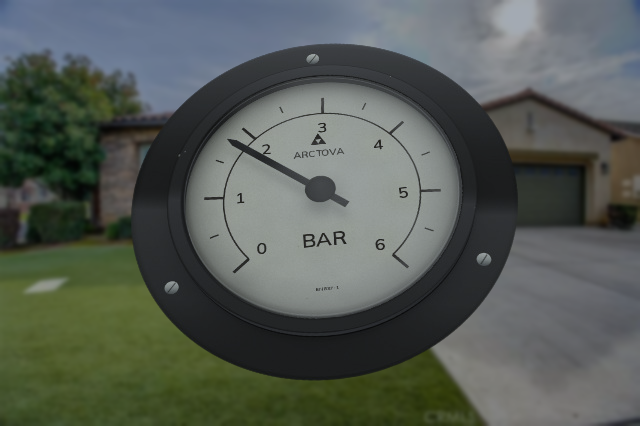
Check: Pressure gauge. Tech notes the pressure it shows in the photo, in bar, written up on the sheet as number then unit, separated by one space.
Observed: 1.75 bar
